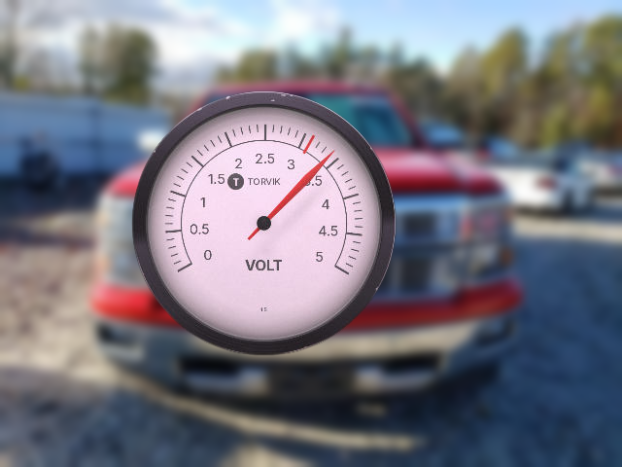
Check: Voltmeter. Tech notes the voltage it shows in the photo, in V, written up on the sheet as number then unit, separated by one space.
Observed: 3.4 V
